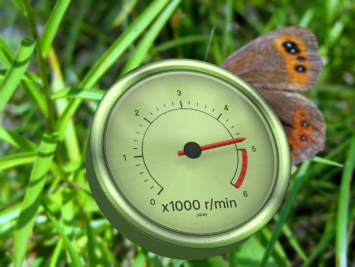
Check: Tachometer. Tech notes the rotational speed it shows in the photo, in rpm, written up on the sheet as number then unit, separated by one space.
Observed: 4800 rpm
